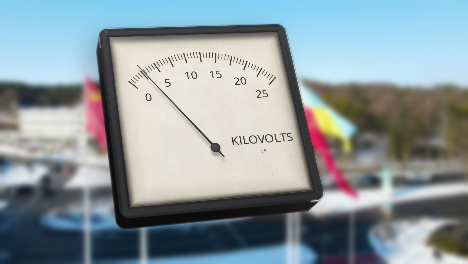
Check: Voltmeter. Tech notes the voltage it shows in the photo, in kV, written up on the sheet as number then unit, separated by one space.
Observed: 2.5 kV
